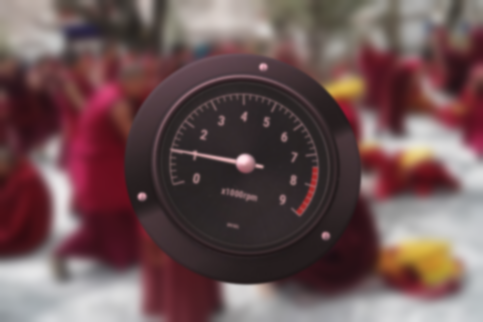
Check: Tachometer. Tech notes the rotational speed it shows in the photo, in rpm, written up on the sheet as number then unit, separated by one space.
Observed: 1000 rpm
